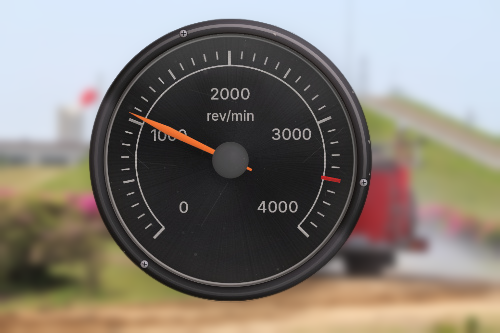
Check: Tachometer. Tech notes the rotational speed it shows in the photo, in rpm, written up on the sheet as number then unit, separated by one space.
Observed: 1050 rpm
